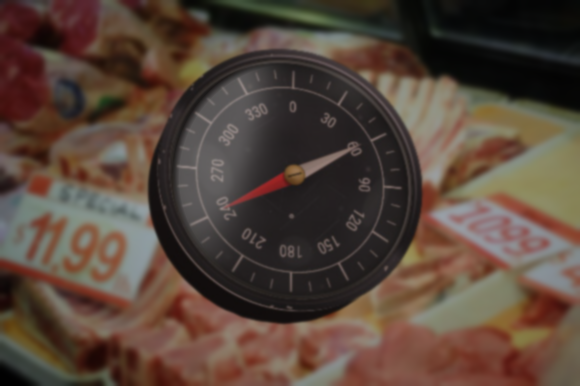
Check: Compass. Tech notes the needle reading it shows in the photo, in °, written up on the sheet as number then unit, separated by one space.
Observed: 240 °
